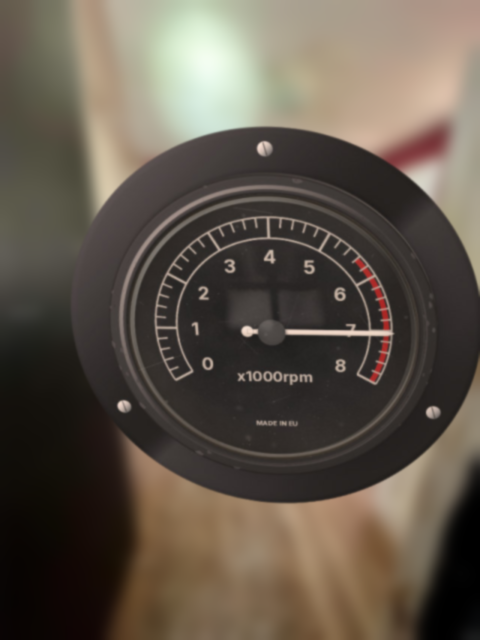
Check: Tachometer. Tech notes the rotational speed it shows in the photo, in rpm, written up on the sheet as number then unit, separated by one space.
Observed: 7000 rpm
